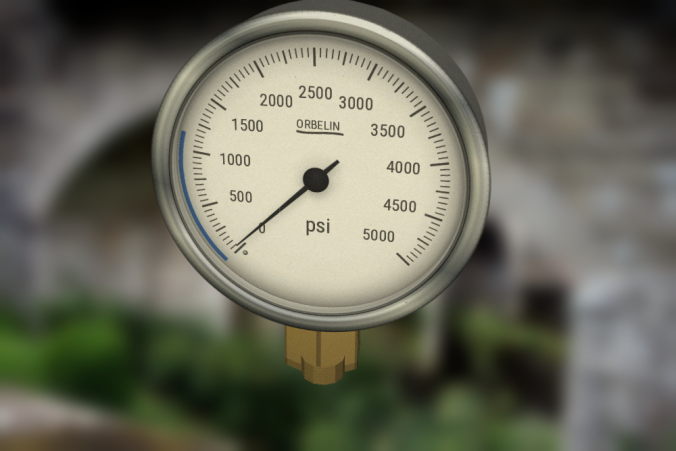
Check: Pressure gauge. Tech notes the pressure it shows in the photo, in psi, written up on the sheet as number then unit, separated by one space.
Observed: 50 psi
